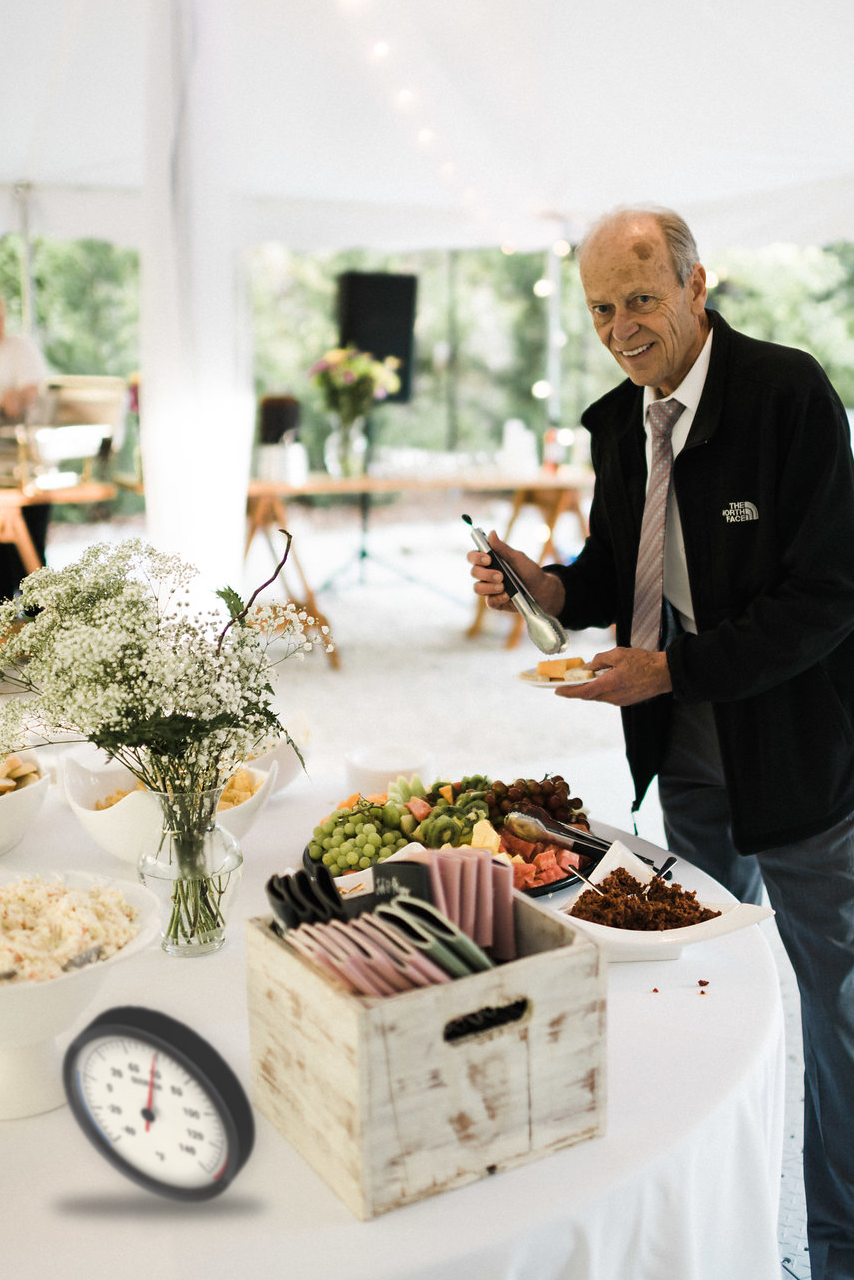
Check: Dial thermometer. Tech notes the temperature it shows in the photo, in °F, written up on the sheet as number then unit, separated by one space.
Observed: 60 °F
